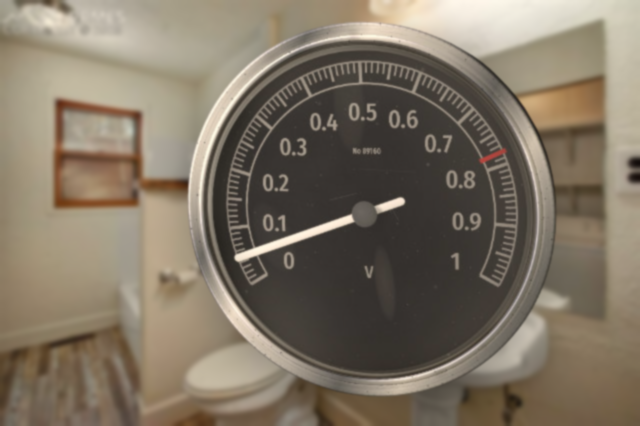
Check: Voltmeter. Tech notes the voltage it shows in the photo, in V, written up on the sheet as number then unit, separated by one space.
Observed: 0.05 V
